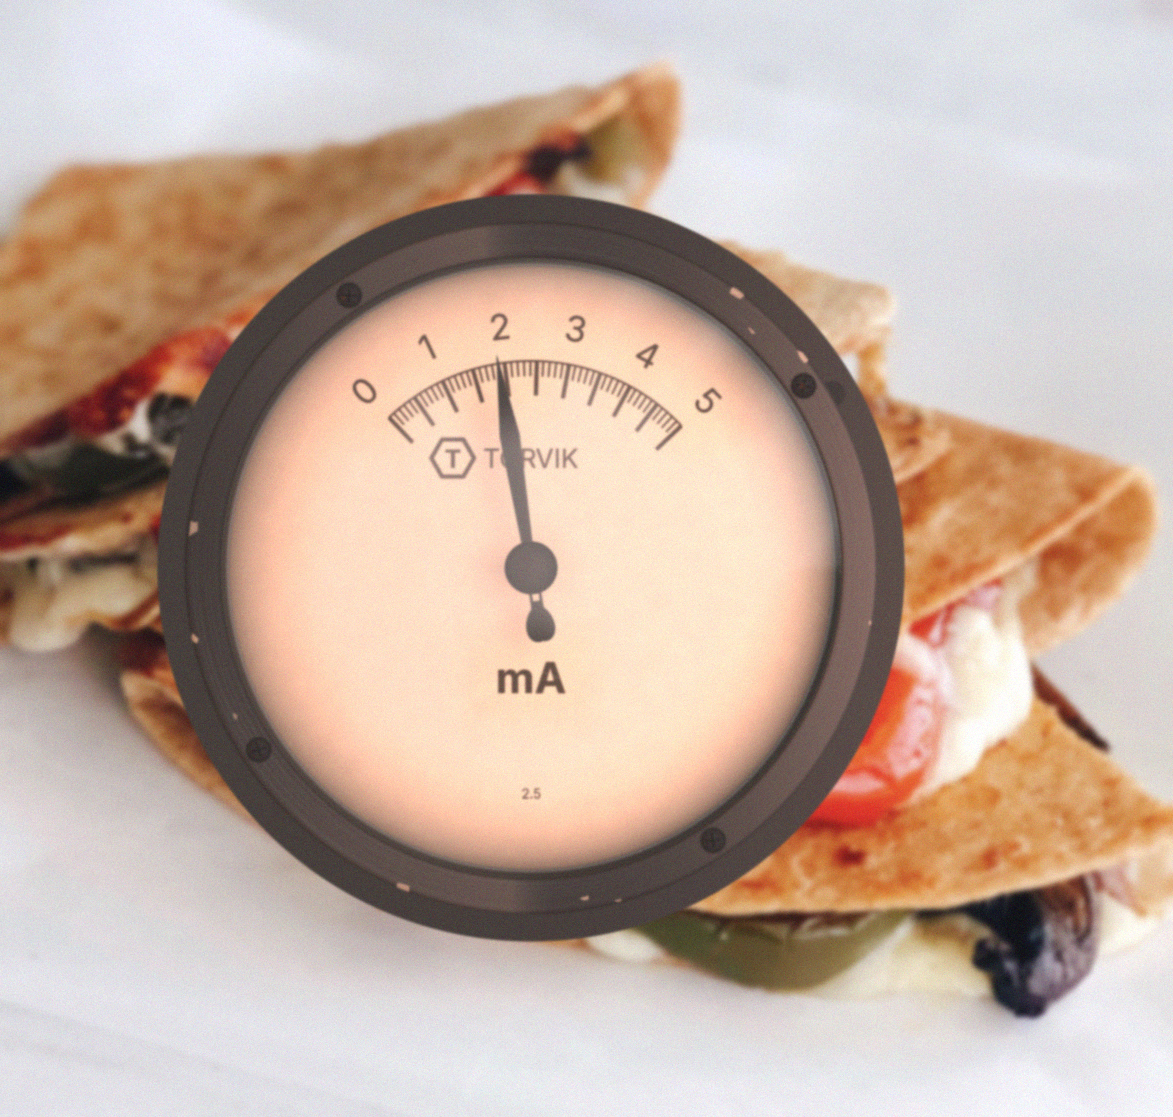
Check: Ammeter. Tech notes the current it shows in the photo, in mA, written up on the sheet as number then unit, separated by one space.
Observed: 1.9 mA
